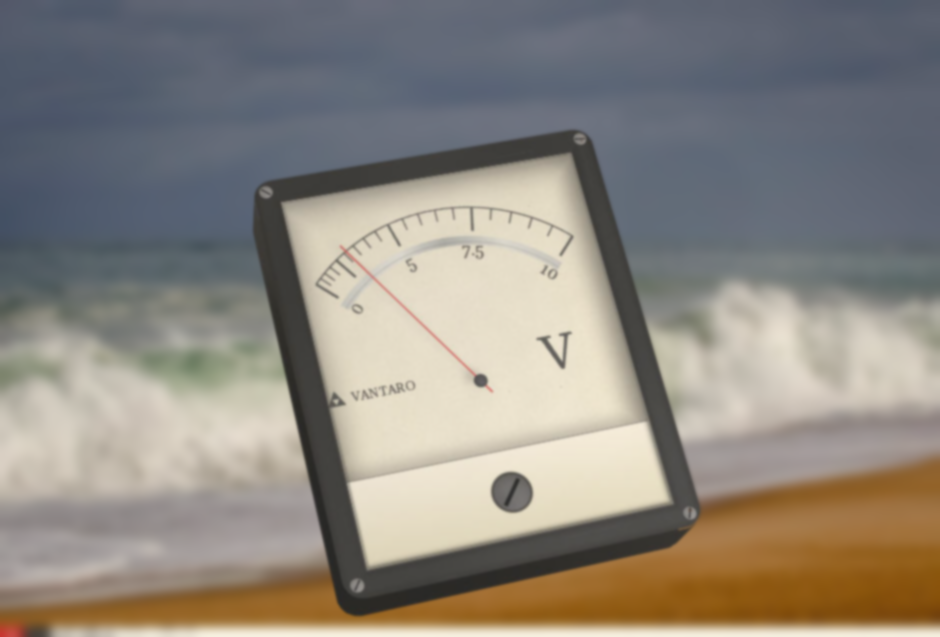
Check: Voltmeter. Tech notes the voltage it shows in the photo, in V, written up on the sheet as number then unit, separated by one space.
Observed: 3 V
